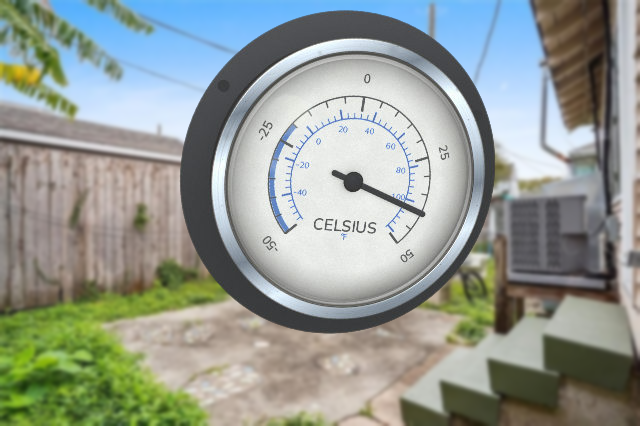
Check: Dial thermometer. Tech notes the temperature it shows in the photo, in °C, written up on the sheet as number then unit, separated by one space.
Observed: 40 °C
